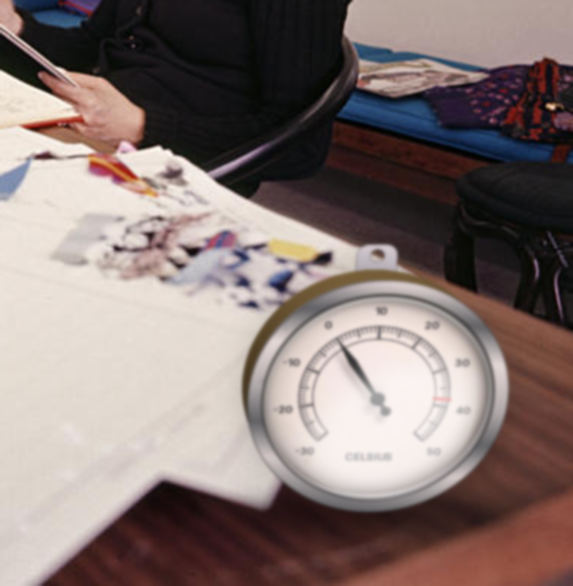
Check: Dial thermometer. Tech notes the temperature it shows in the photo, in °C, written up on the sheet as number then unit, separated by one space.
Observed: 0 °C
